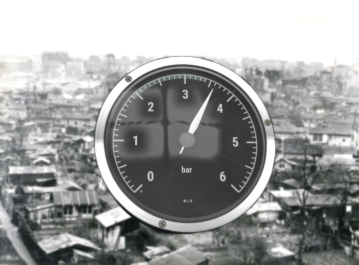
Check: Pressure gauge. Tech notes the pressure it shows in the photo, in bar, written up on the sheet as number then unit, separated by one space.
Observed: 3.6 bar
